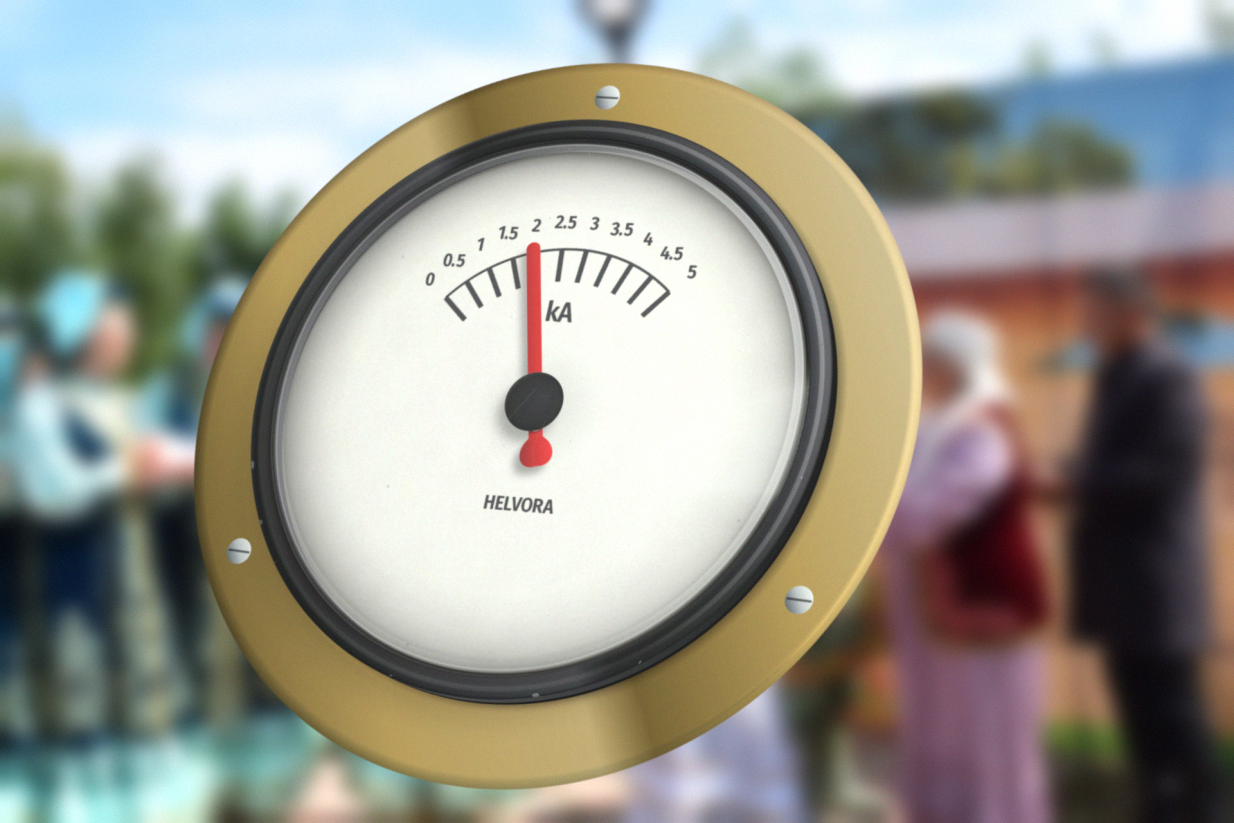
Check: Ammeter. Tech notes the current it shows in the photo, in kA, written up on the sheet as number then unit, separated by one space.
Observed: 2 kA
